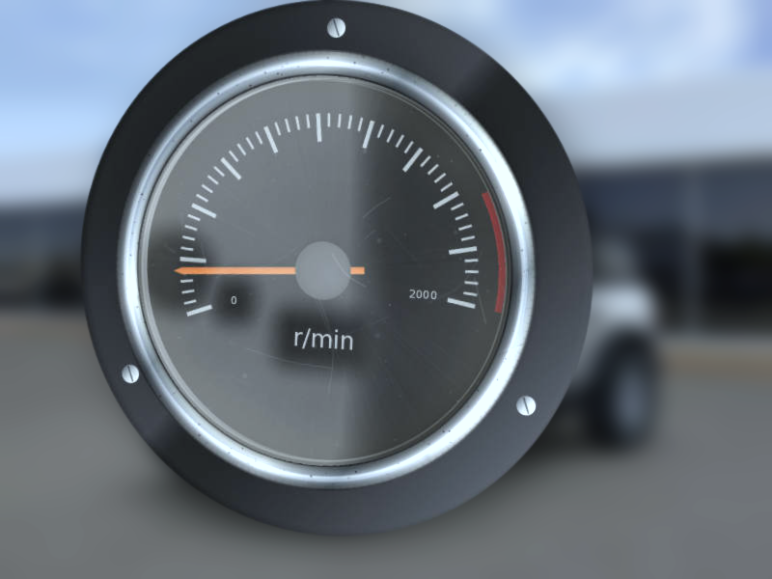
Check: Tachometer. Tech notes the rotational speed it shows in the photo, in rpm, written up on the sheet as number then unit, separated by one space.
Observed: 160 rpm
